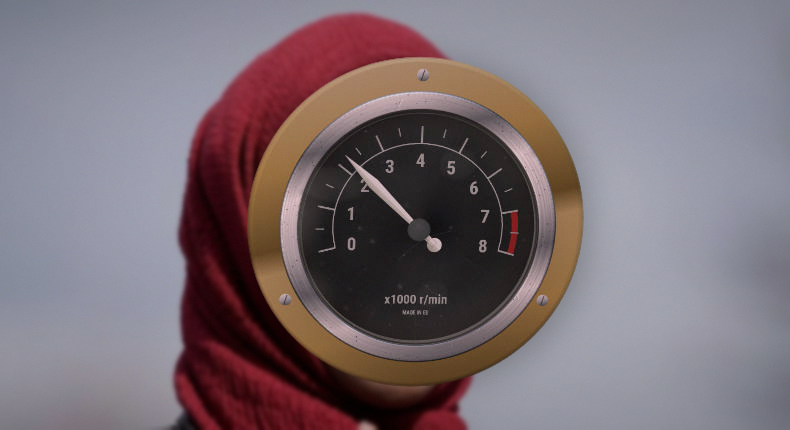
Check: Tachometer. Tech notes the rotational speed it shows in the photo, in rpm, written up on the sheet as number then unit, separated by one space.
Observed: 2250 rpm
